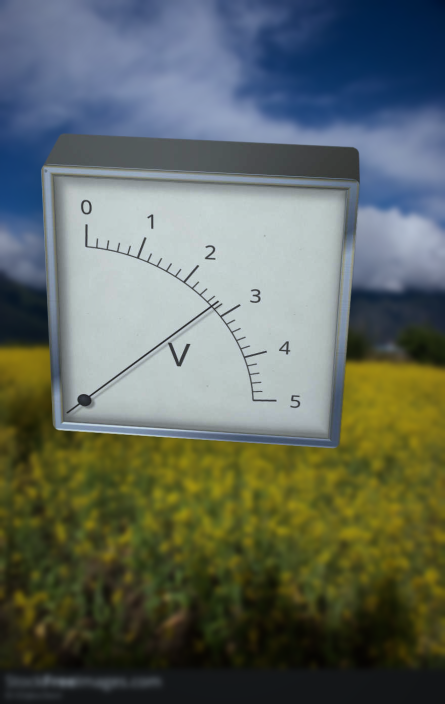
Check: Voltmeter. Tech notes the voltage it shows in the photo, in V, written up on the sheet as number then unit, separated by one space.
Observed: 2.7 V
